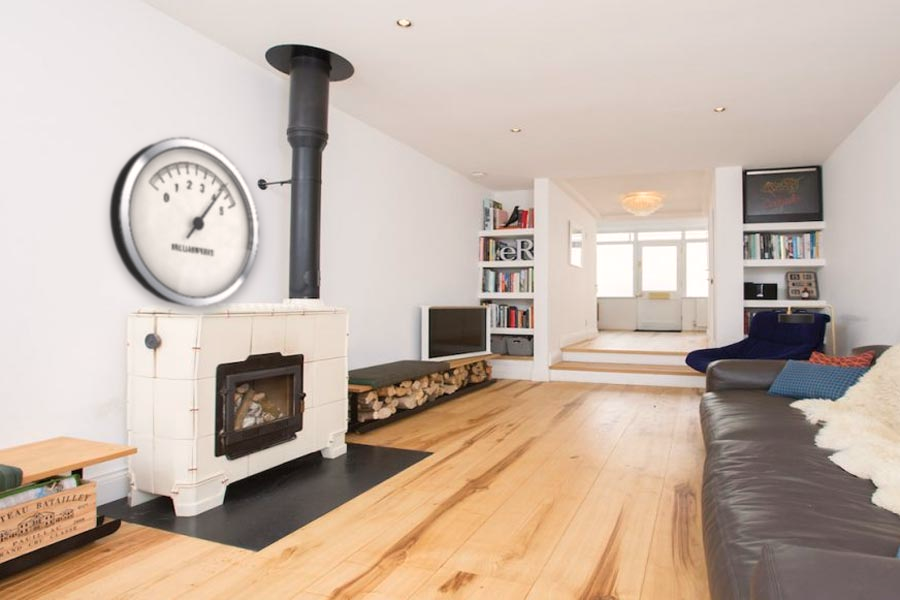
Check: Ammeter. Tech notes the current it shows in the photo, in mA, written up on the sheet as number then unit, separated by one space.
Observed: 4 mA
